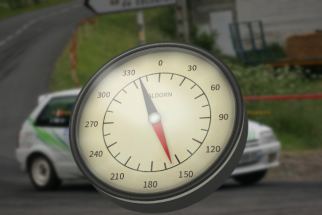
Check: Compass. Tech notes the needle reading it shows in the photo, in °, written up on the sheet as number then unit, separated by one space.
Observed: 157.5 °
